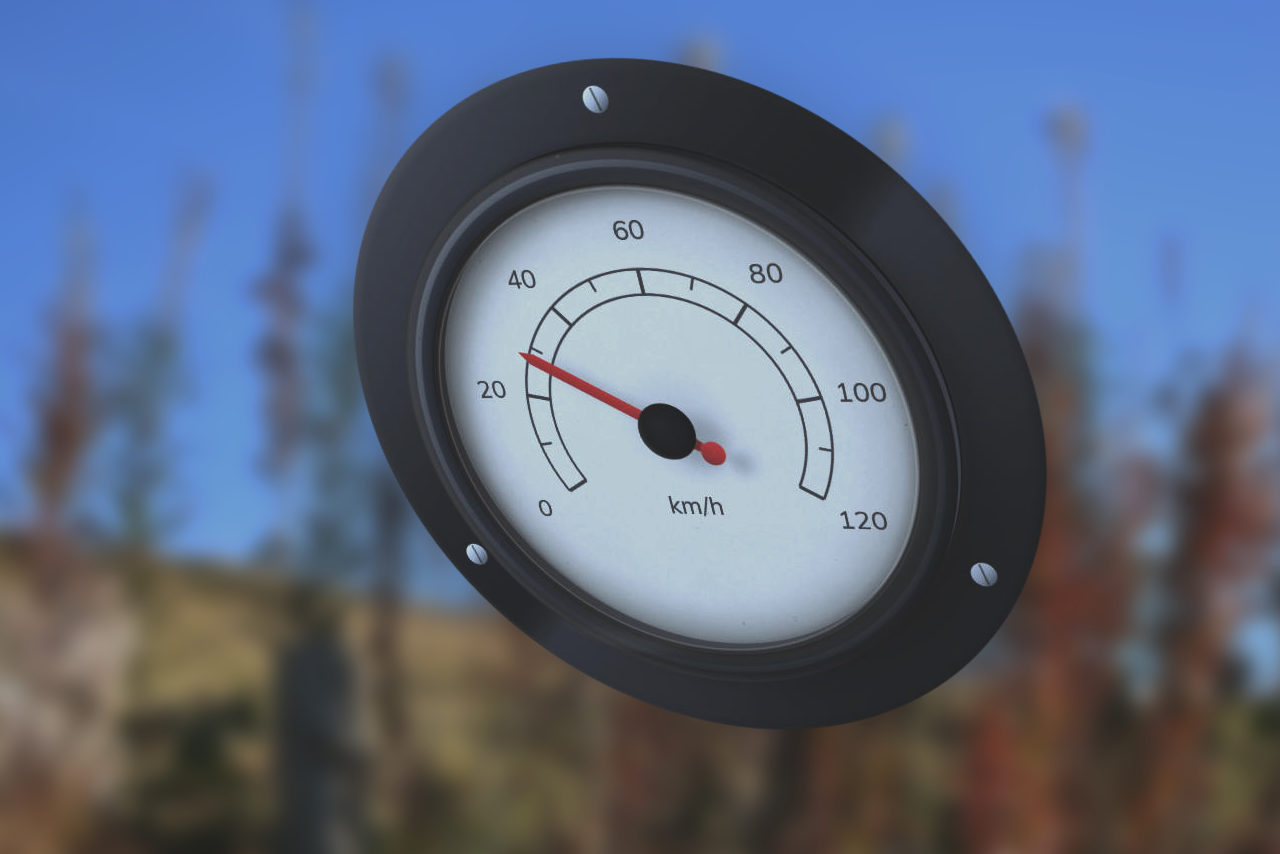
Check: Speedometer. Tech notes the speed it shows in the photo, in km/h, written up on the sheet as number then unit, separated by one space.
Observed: 30 km/h
